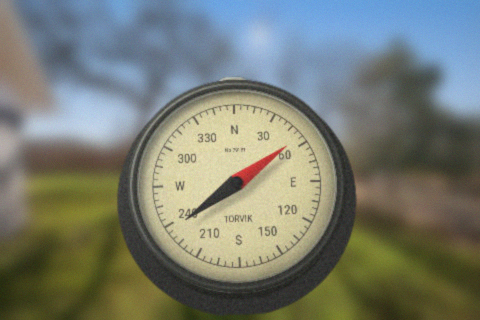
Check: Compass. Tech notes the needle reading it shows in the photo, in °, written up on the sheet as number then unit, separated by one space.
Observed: 55 °
